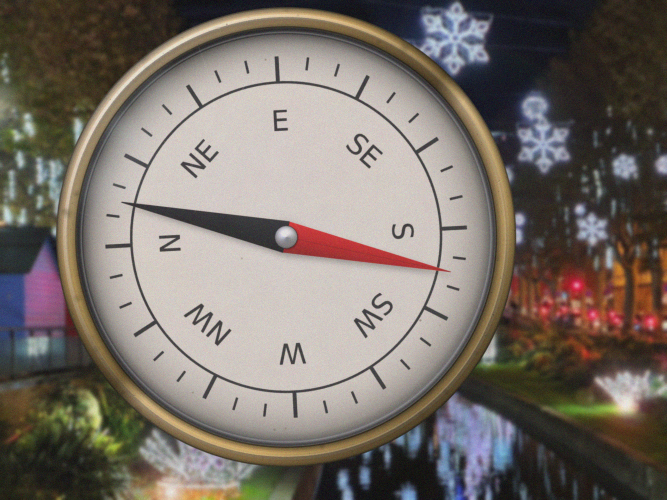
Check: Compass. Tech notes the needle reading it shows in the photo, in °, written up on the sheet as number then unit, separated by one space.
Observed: 195 °
